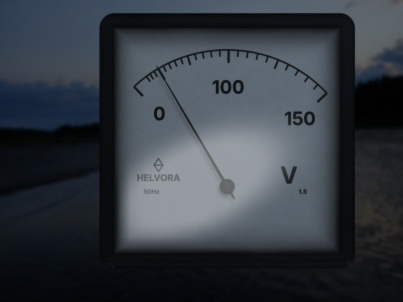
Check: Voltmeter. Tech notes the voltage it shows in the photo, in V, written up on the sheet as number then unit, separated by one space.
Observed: 50 V
